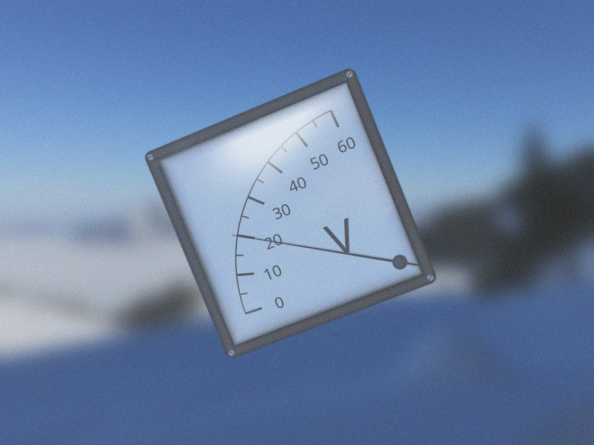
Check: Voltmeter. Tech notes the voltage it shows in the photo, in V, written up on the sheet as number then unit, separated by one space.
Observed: 20 V
